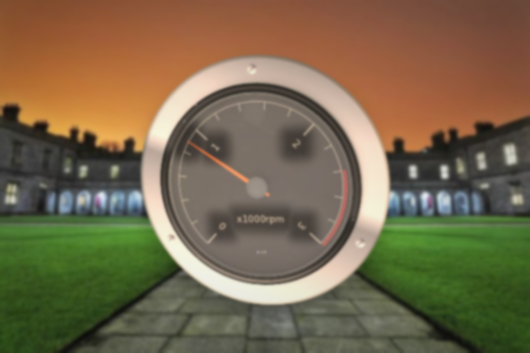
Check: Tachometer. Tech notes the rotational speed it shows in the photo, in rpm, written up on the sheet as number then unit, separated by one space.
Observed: 900 rpm
